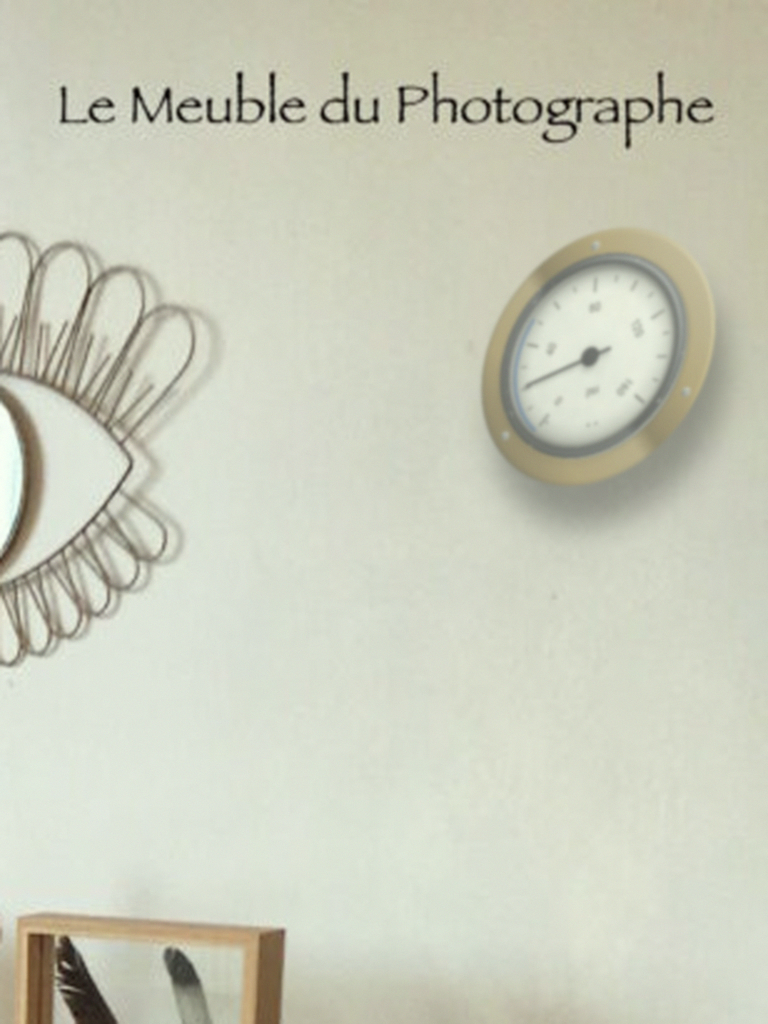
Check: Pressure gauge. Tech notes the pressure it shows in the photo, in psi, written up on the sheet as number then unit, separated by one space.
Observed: 20 psi
